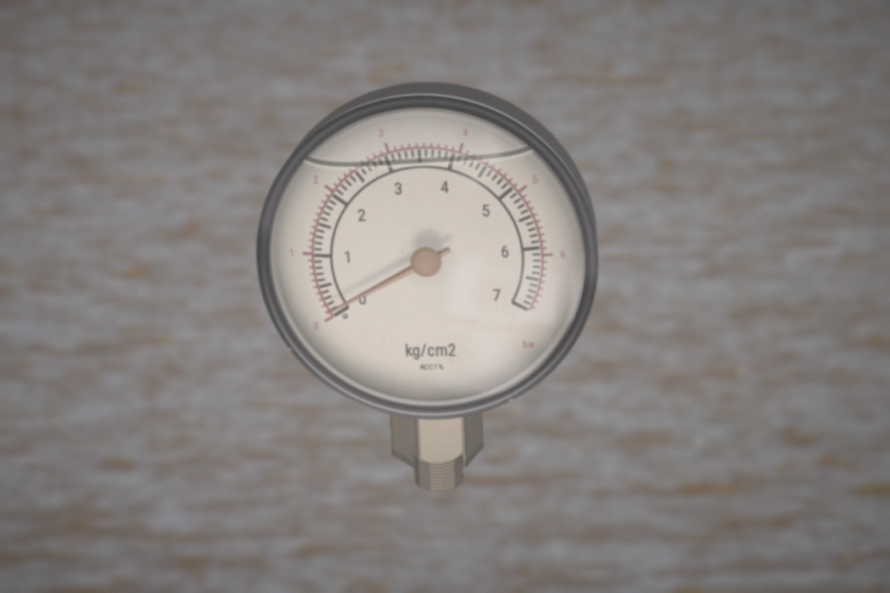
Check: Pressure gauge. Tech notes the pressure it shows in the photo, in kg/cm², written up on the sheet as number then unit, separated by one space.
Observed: 0.1 kg/cm²
